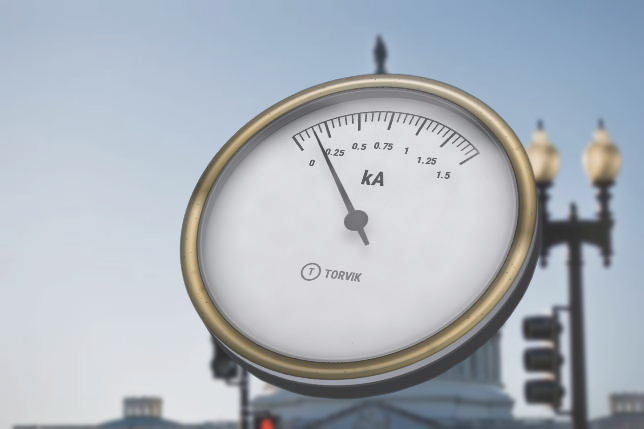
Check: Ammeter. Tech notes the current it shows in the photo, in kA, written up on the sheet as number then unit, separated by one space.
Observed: 0.15 kA
